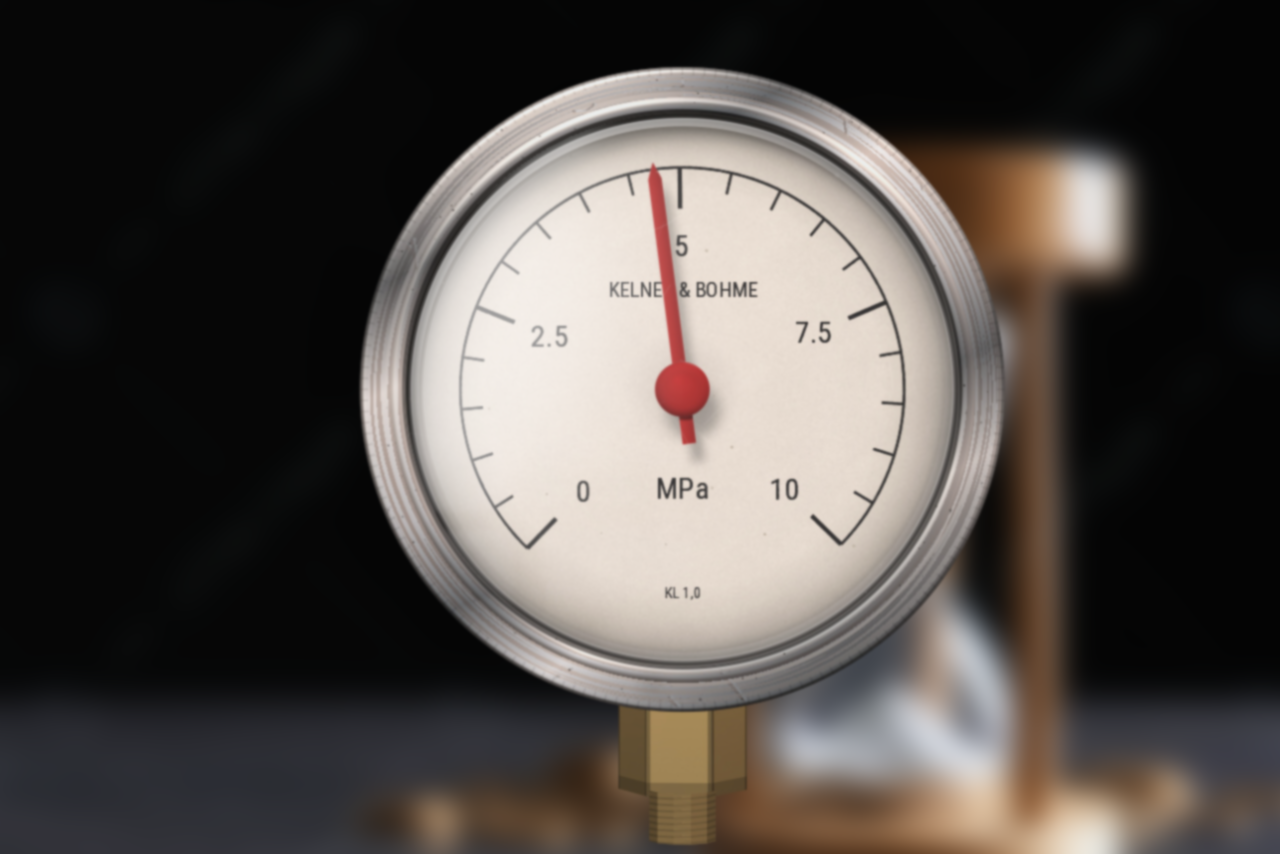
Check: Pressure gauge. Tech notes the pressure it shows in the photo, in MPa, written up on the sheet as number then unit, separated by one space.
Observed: 4.75 MPa
